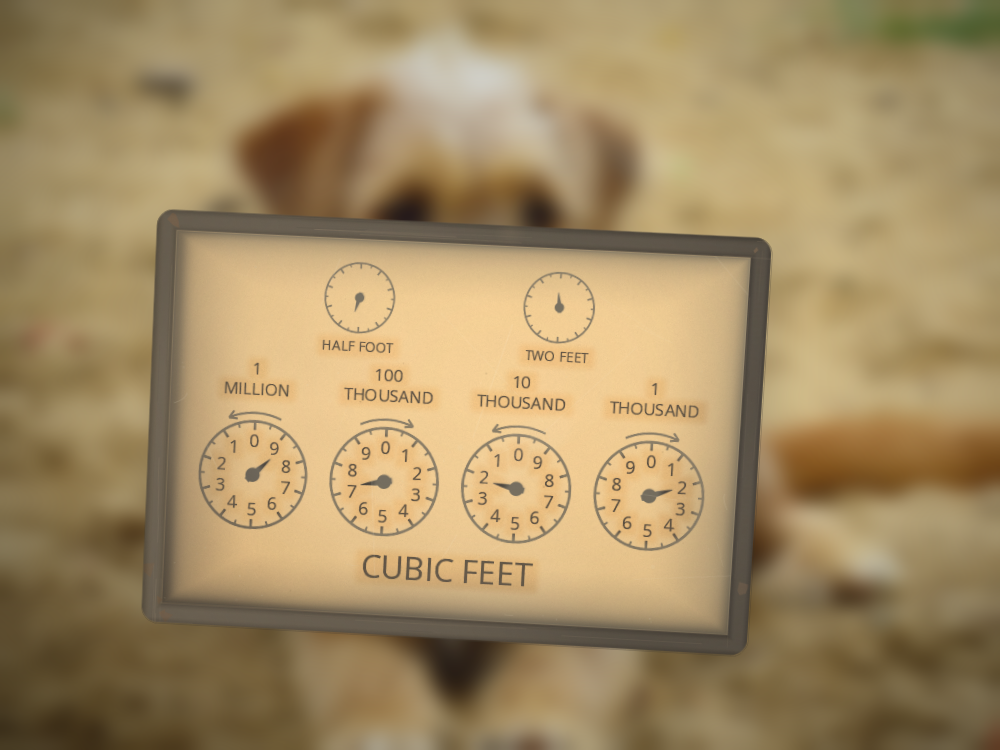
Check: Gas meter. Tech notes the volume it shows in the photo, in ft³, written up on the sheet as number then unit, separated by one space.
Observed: 872200 ft³
